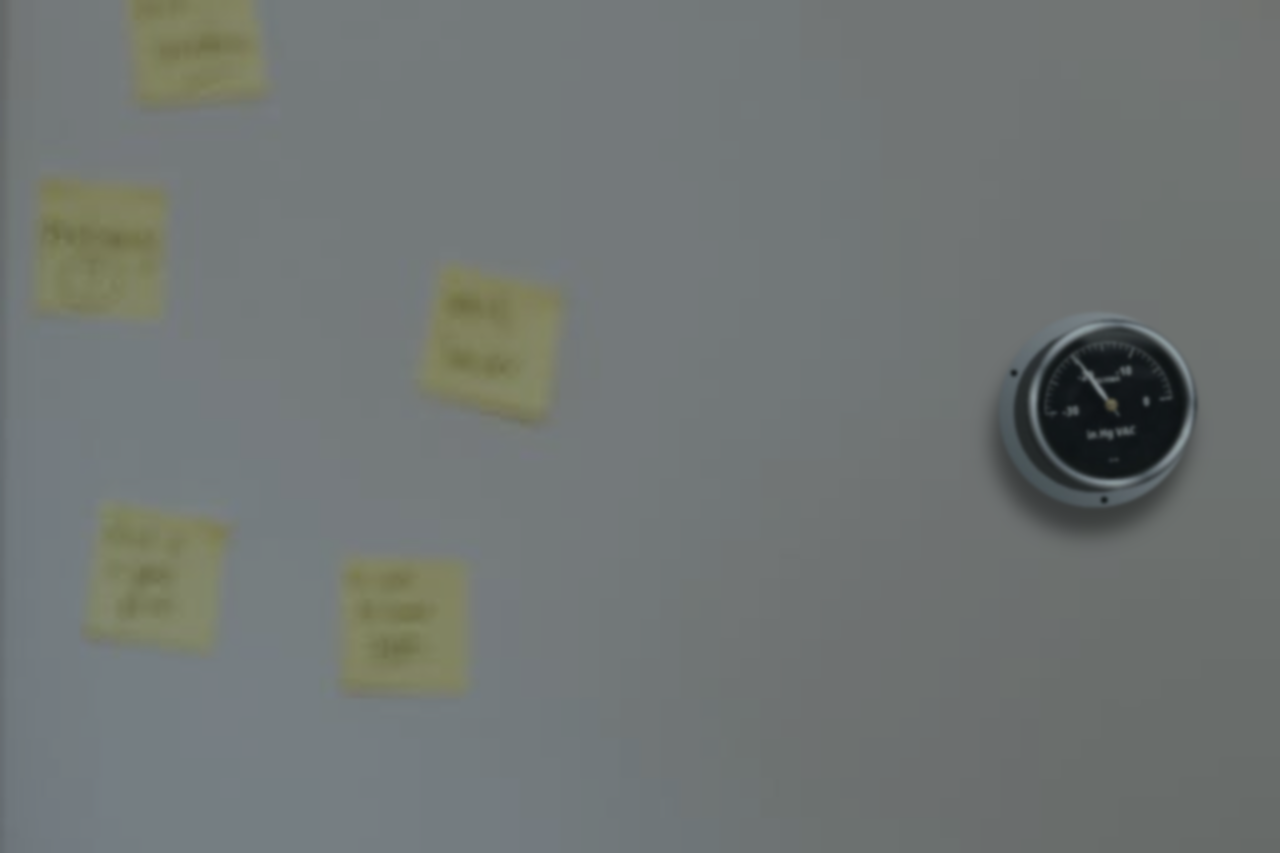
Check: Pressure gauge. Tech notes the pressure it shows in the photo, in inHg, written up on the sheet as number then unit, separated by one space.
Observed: -20 inHg
